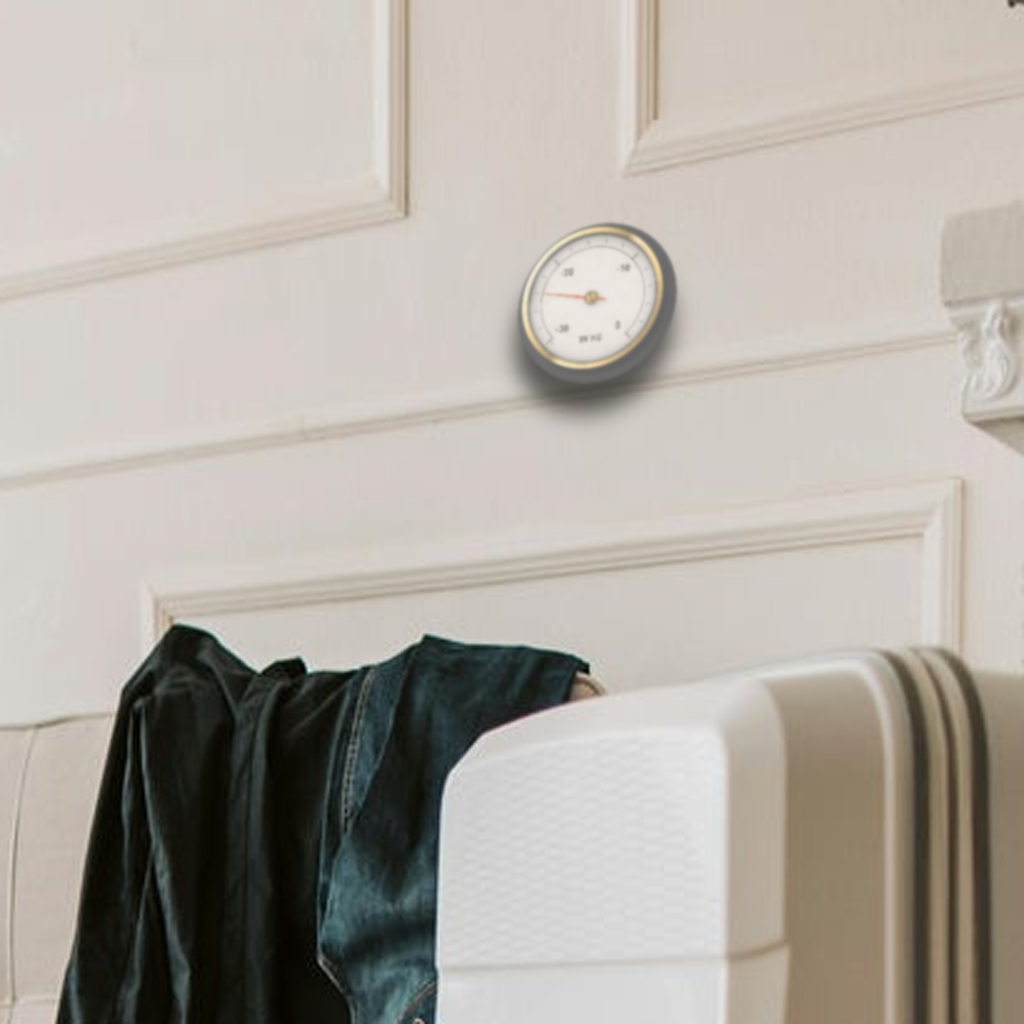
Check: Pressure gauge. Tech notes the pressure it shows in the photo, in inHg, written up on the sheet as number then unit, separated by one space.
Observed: -24 inHg
